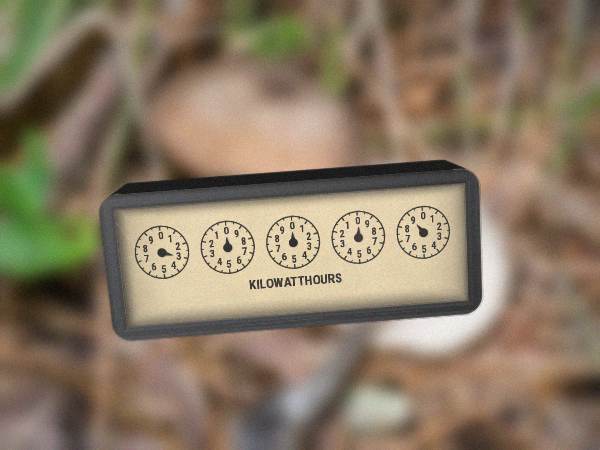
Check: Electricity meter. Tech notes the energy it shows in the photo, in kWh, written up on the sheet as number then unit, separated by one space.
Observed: 29999 kWh
